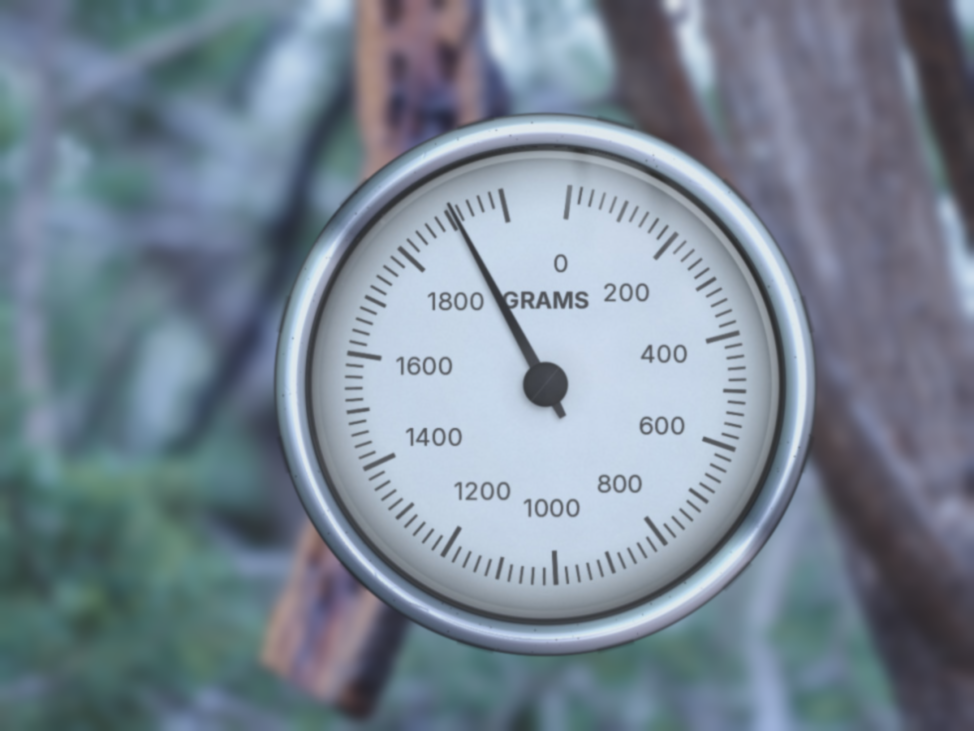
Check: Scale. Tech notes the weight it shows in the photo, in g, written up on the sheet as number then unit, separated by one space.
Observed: 1910 g
